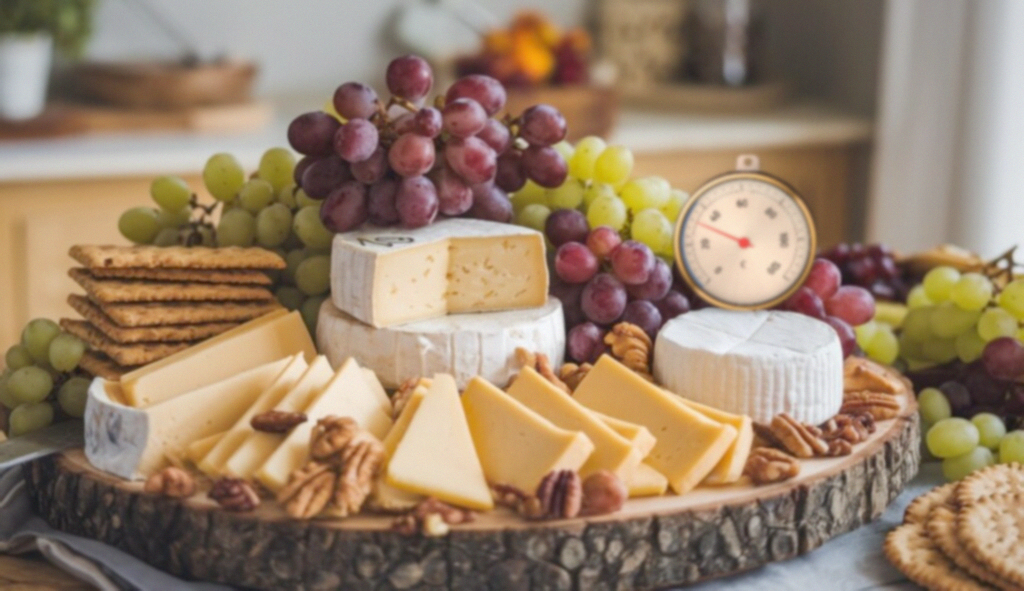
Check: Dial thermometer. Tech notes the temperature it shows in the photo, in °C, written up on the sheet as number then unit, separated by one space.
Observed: 32 °C
